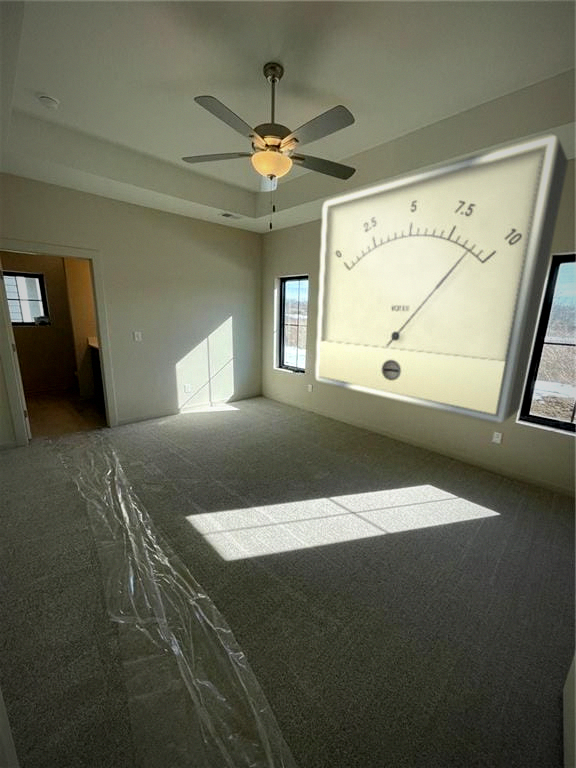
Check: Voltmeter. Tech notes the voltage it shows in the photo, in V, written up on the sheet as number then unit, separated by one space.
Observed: 9 V
